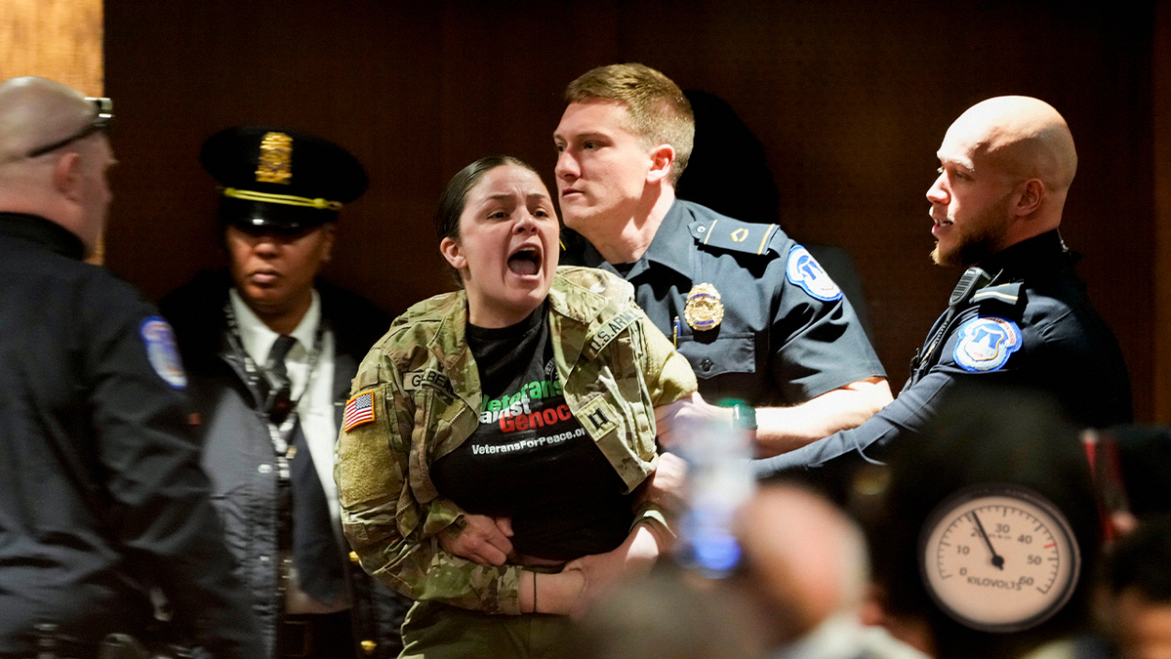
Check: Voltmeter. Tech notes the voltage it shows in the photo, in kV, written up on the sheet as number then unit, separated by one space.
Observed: 22 kV
